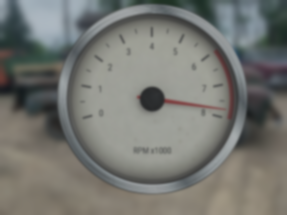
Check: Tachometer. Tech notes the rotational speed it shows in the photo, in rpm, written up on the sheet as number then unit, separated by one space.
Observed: 7750 rpm
